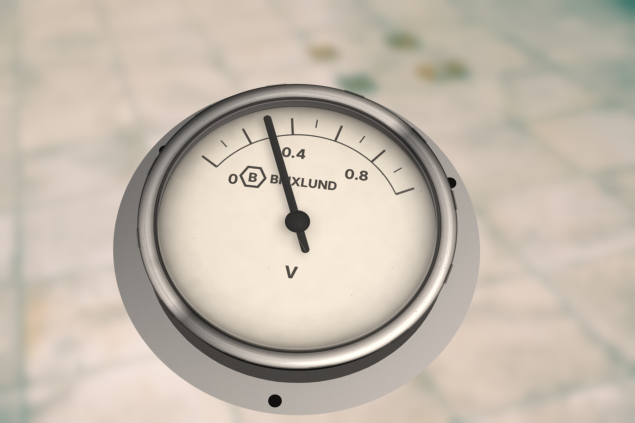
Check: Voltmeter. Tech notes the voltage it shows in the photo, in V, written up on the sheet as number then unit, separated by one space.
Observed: 0.3 V
